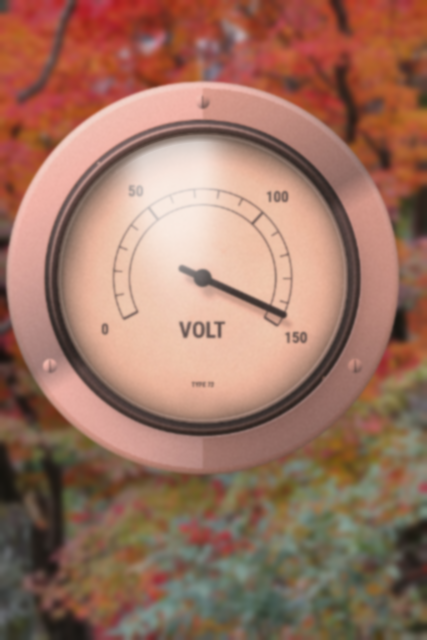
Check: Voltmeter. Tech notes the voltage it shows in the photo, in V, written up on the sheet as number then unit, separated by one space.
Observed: 145 V
